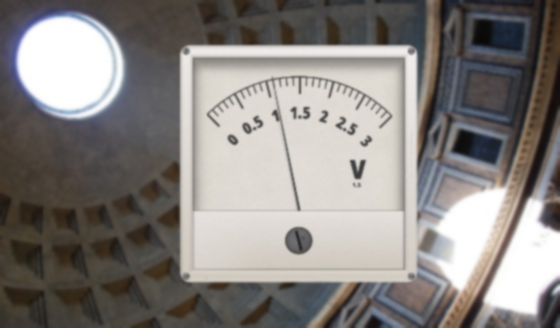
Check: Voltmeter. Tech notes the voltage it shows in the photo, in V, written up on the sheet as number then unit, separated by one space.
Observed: 1.1 V
